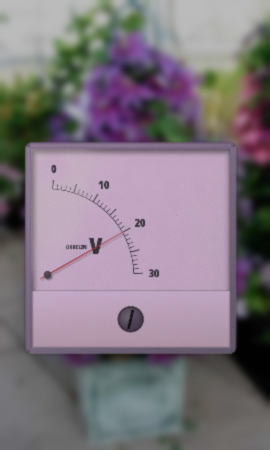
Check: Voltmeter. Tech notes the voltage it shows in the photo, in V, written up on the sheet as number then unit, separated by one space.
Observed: 20 V
